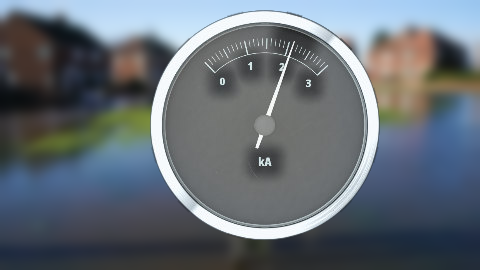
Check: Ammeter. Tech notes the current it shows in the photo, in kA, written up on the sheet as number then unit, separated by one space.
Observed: 2.1 kA
